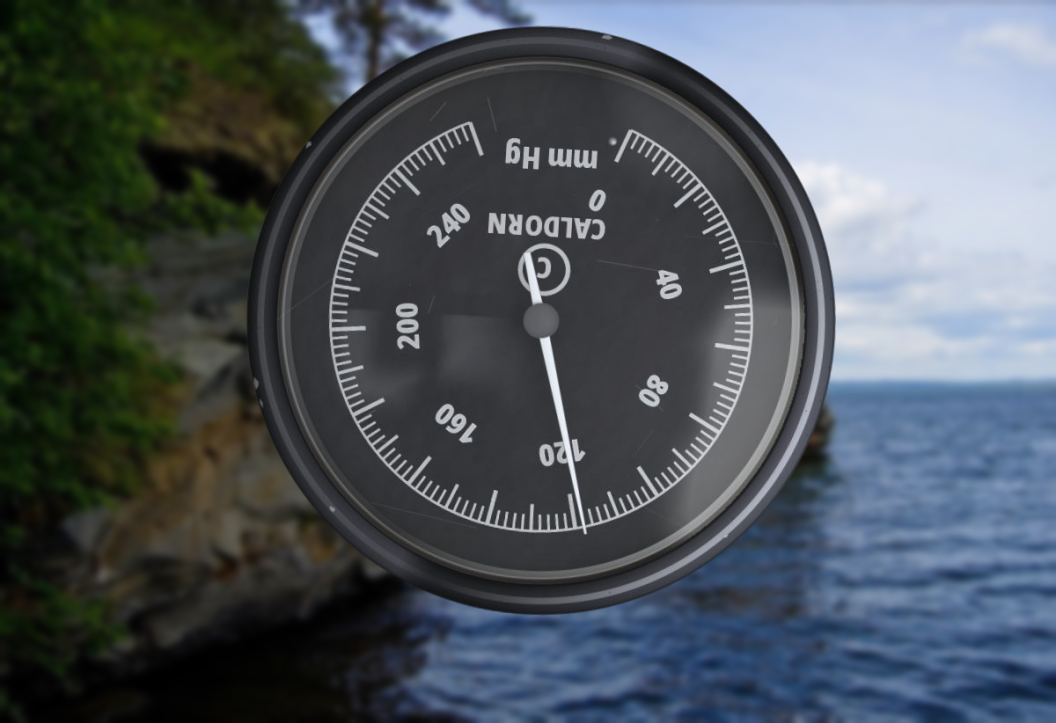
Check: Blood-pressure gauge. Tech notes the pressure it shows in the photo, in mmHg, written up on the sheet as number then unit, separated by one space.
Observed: 118 mmHg
